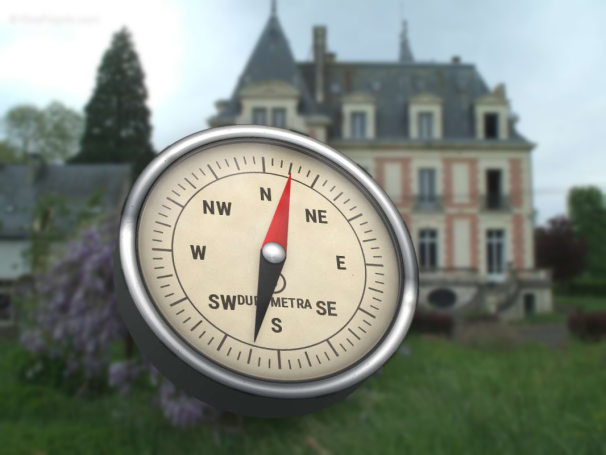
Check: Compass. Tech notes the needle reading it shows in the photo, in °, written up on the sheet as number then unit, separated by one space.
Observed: 15 °
